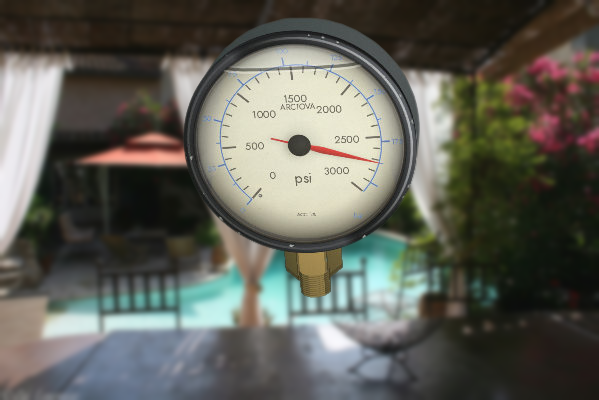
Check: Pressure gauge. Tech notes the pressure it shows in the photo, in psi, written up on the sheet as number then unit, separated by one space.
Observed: 2700 psi
